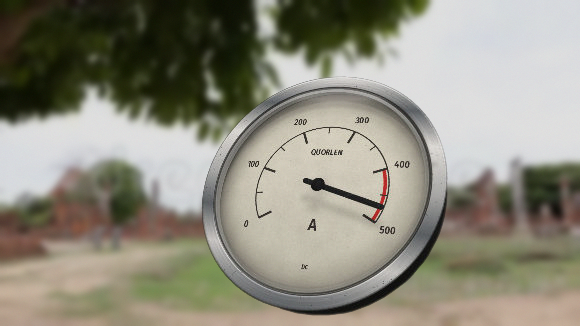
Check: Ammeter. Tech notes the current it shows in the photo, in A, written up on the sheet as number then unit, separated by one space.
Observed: 475 A
